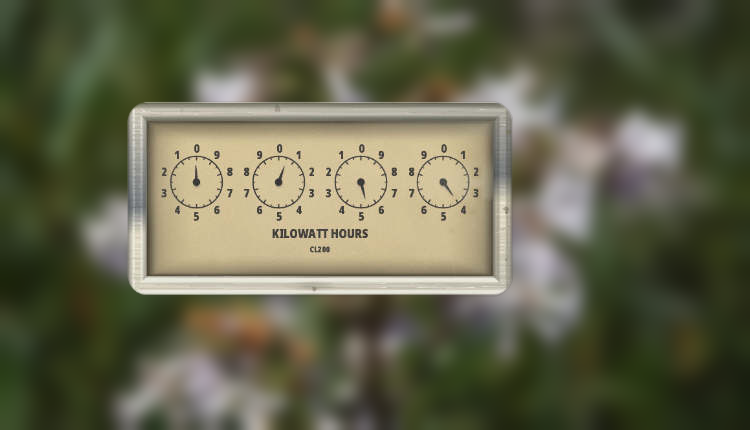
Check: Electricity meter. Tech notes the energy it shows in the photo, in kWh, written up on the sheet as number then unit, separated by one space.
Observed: 54 kWh
